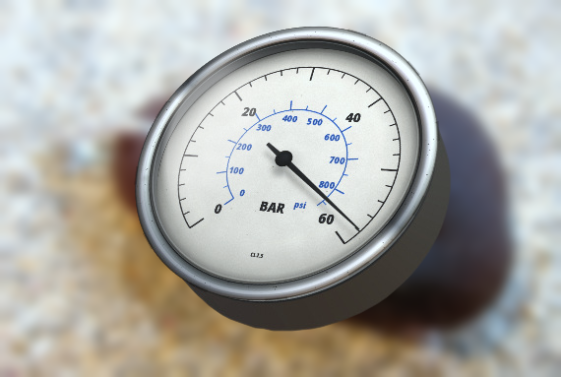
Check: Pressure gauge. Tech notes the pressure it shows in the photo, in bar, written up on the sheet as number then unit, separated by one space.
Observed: 58 bar
